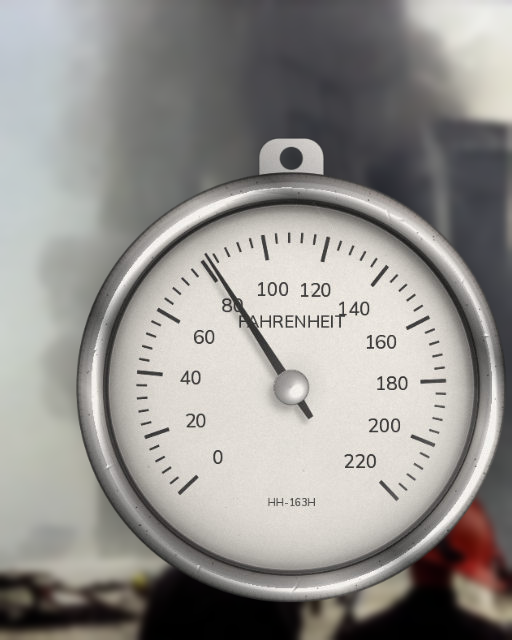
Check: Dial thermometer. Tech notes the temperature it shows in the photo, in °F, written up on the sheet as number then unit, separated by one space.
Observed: 82 °F
